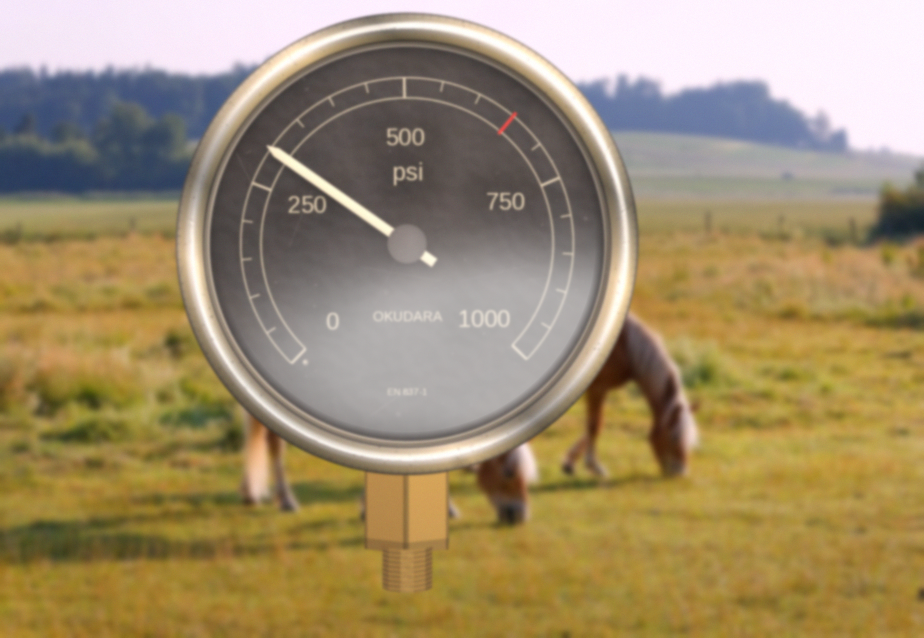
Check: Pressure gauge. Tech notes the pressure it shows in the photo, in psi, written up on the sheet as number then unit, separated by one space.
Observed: 300 psi
